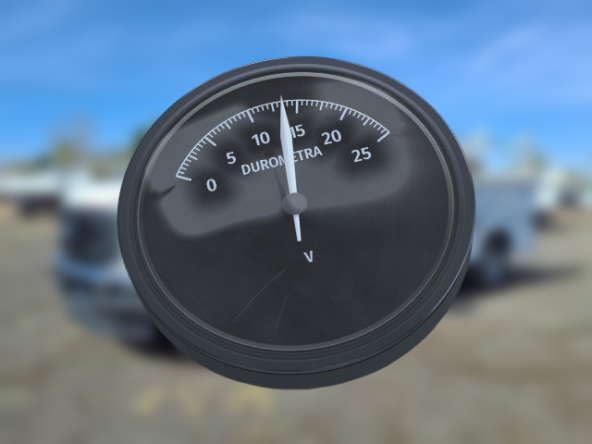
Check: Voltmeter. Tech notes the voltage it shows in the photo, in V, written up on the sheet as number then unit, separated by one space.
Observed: 13.5 V
